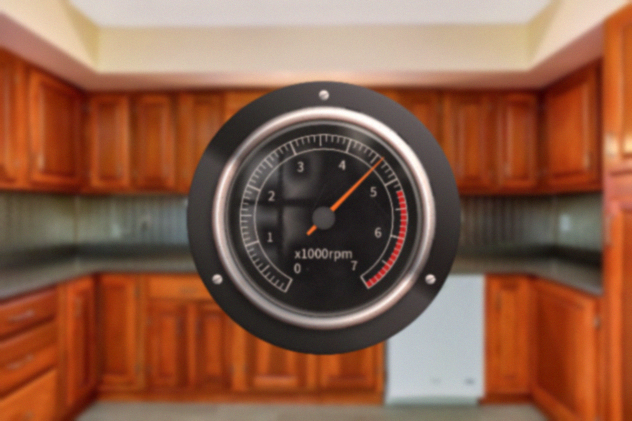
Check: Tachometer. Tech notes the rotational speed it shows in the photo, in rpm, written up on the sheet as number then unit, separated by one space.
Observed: 4600 rpm
